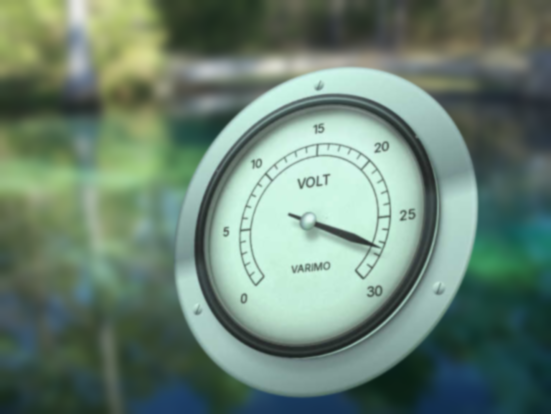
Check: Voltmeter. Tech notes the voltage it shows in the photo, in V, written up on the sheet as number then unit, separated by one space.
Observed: 27.5 V
